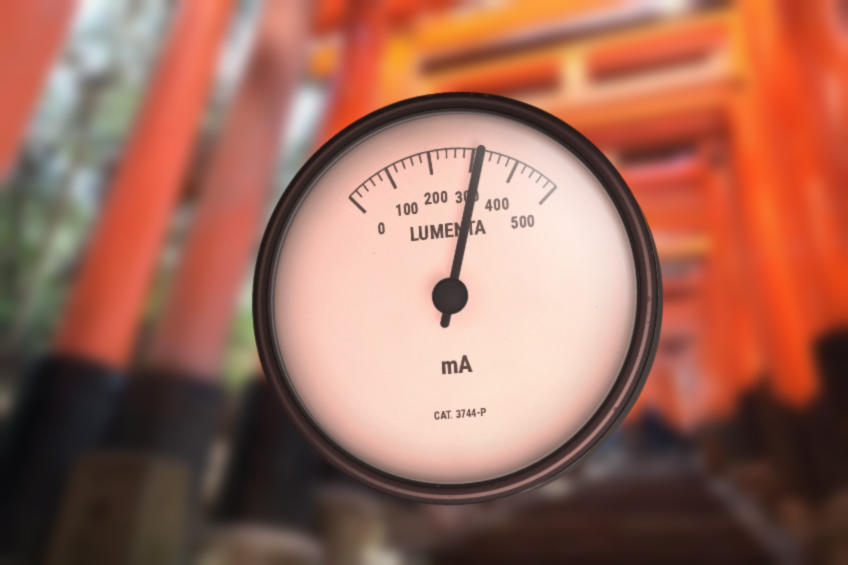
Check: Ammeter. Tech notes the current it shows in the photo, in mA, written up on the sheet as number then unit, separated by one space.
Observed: 320 mA
